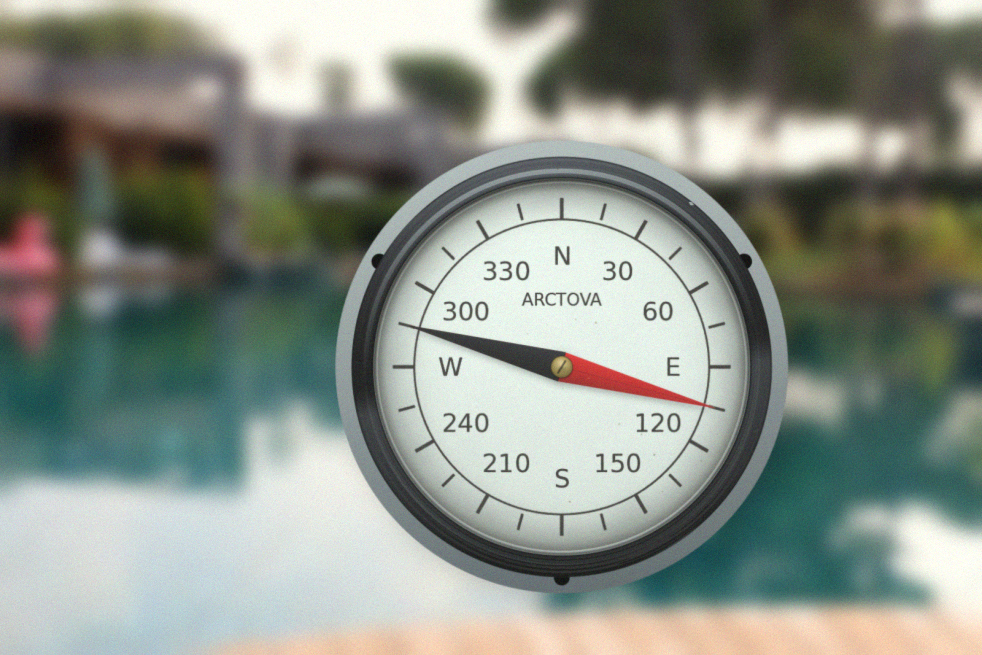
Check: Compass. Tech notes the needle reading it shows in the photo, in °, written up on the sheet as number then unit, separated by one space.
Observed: 105 °
